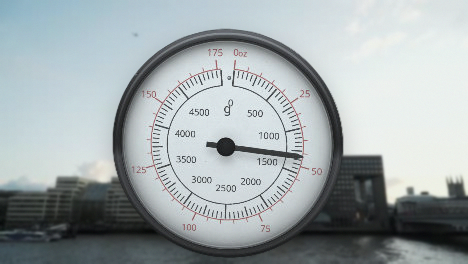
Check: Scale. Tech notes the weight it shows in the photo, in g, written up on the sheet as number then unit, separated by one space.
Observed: 1300 g
